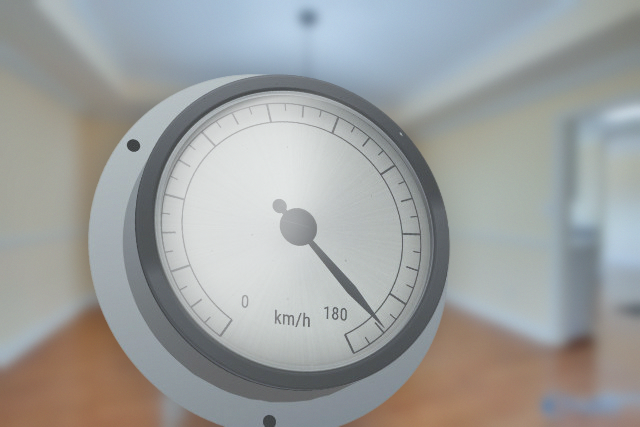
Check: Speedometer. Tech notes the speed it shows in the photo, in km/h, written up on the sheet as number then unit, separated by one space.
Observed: 170 km/h
